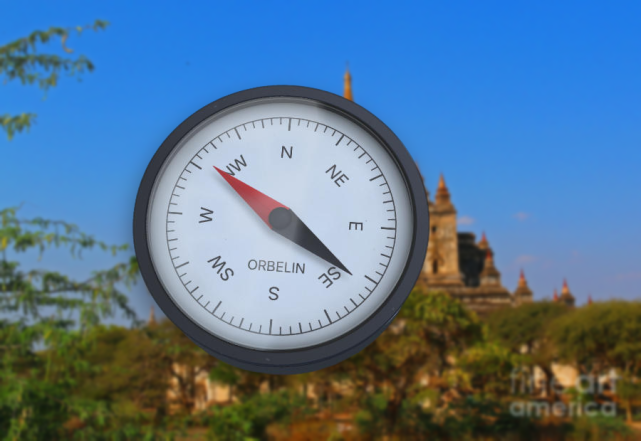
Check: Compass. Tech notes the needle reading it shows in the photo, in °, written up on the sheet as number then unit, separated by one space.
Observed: 305 °
